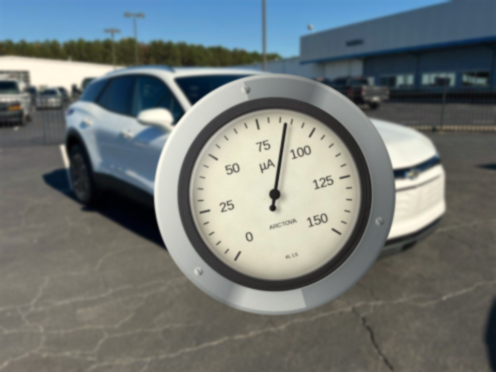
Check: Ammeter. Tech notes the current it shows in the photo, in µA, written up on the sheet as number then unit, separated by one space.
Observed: 87.5 µA
